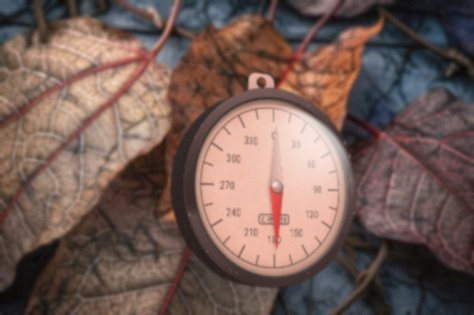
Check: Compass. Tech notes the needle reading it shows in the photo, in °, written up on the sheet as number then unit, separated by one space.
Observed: 180 °
